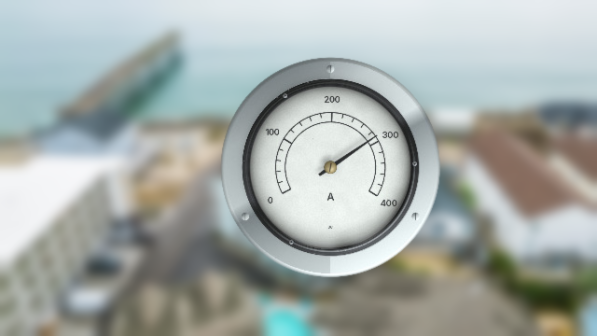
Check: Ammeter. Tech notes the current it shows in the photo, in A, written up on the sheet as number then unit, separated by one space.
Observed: 290 A
